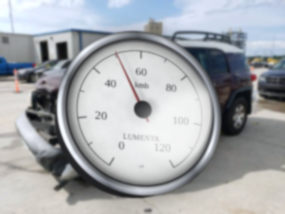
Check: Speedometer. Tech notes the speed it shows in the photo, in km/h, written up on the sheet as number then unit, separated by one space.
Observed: 50 km/h
